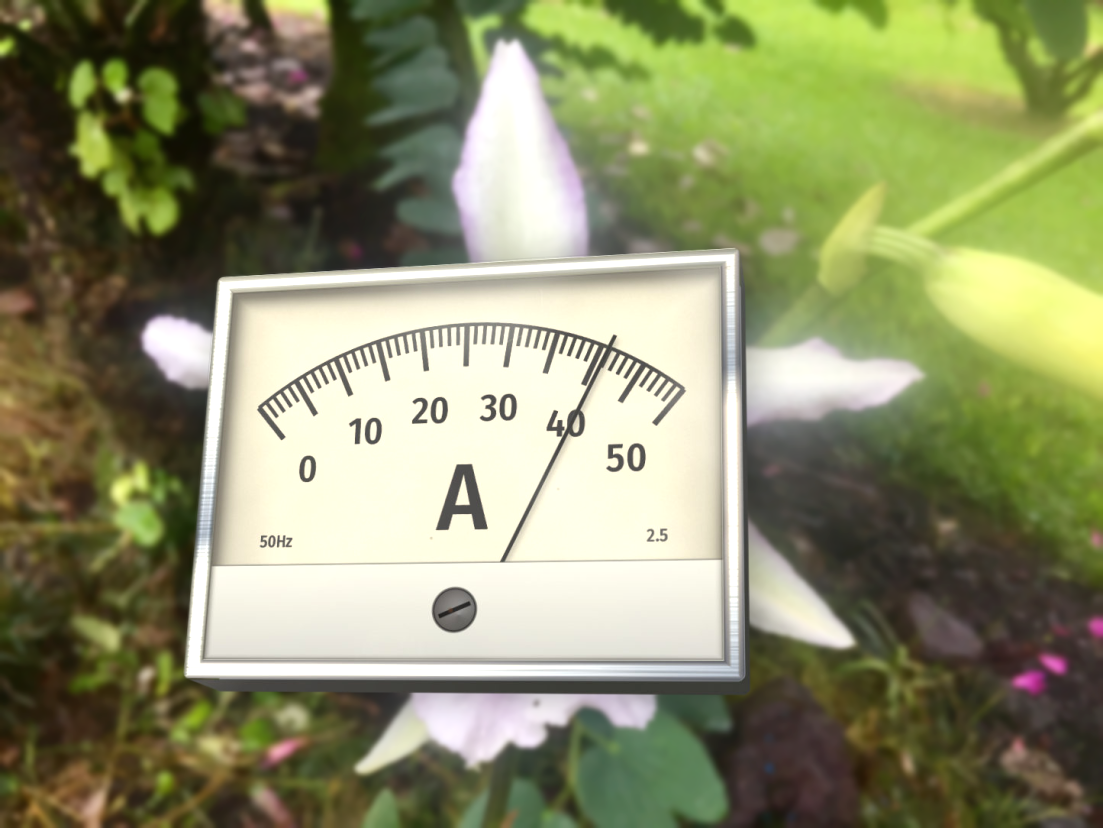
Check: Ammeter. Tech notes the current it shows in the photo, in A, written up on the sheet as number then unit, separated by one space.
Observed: 41 A
